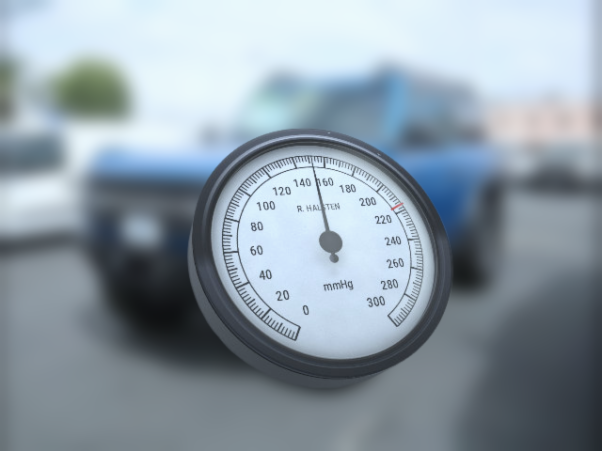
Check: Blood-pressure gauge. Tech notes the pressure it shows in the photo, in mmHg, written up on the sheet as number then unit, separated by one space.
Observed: 150 mmHg
